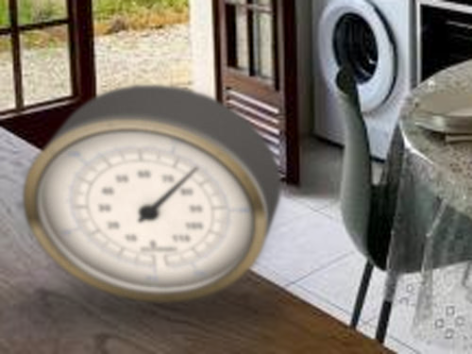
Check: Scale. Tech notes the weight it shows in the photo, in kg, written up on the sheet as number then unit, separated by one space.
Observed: 75 kg
